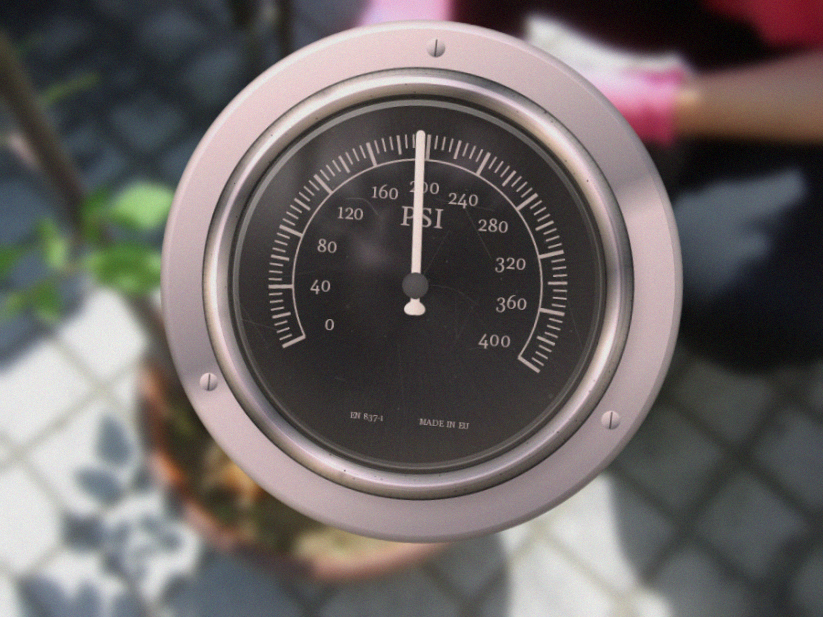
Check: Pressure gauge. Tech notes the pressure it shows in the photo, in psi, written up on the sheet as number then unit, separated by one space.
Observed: 195 psi
